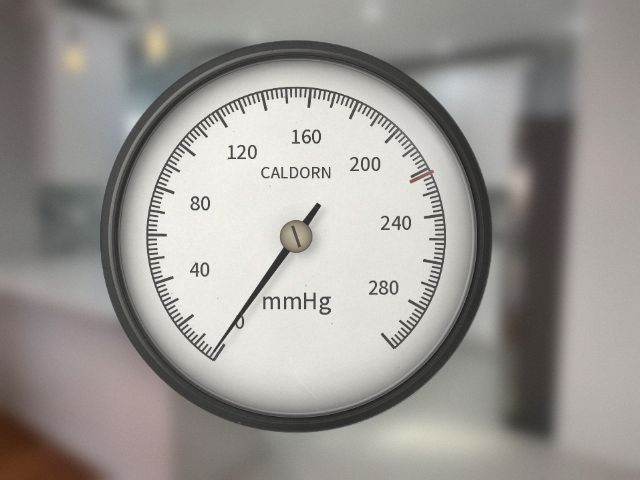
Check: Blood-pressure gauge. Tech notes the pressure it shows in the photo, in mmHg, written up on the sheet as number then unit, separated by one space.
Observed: 2 mmHg
